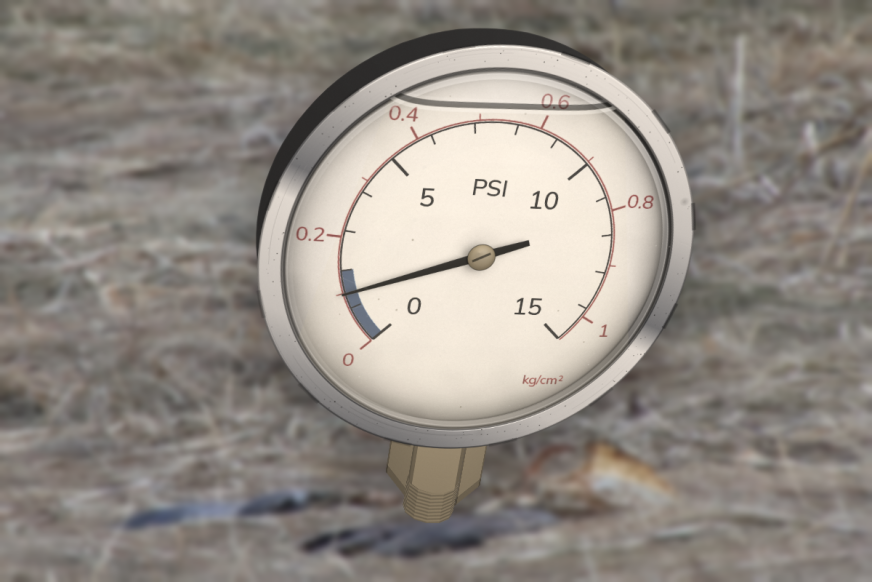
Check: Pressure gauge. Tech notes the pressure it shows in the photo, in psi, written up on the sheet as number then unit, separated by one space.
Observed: 1.5 psi
